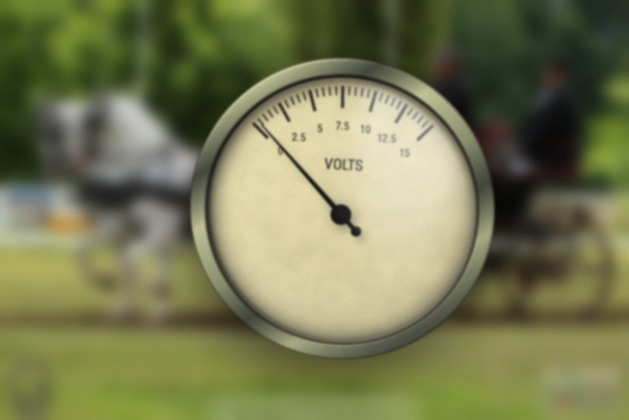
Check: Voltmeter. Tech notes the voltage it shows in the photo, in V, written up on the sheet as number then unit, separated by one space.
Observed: 0.5 V
